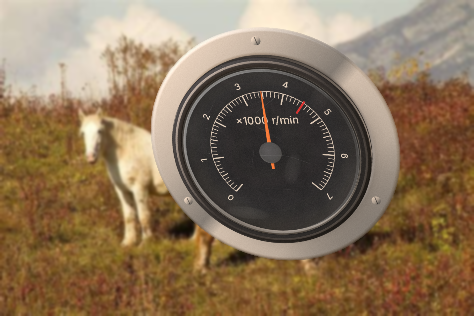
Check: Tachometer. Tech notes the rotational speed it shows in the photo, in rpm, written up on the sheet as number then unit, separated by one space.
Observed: 3500 rpm
